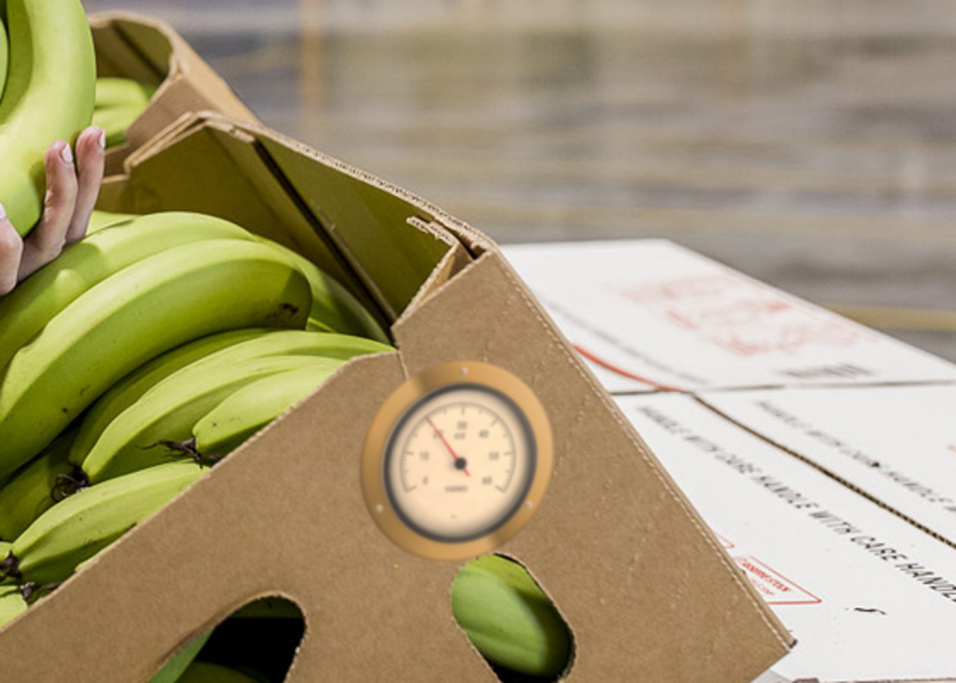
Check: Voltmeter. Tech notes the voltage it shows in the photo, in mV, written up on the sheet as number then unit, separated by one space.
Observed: 20 mV
